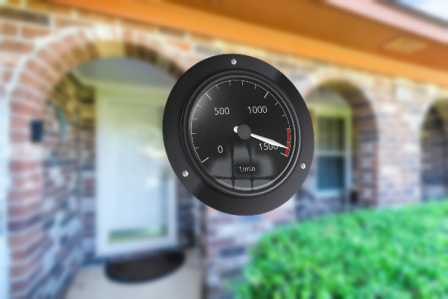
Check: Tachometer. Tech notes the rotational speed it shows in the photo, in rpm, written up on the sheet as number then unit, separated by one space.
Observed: 1450 rpm
